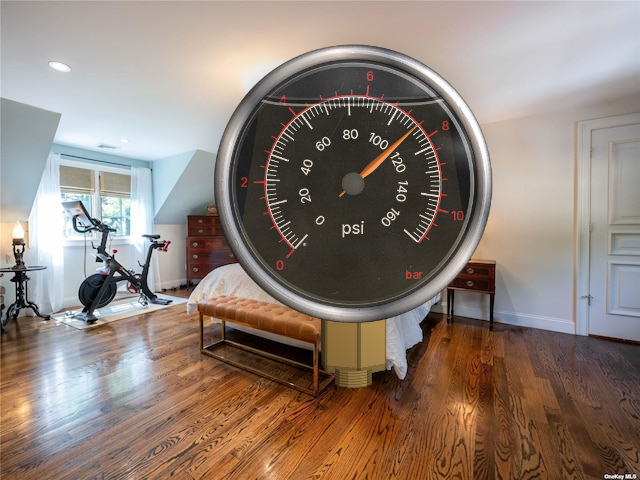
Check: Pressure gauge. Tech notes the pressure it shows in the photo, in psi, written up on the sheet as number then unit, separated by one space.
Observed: 110 psi
